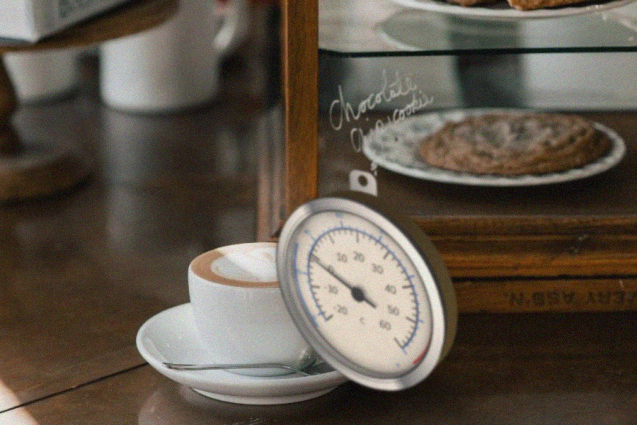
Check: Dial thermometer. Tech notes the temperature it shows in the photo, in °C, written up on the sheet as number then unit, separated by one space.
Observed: 0 °C
